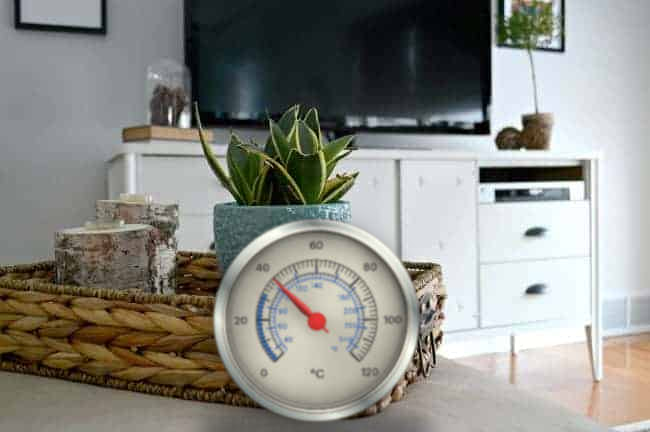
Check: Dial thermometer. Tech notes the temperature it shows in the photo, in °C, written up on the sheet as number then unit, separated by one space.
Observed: 40 °C
